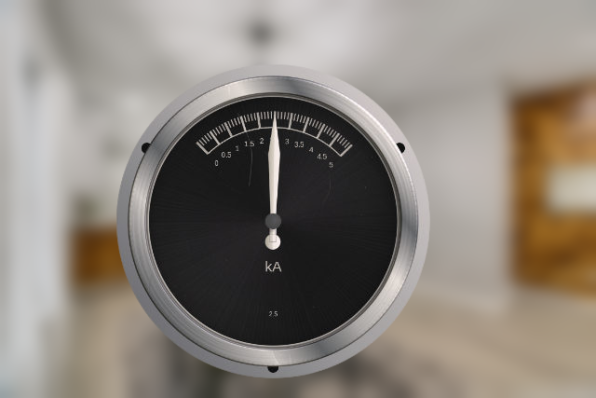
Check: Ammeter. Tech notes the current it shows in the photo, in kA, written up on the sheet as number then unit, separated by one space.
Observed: 2.5 kA
